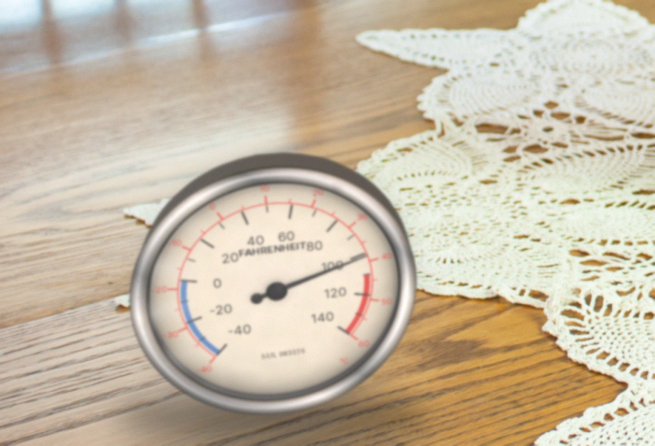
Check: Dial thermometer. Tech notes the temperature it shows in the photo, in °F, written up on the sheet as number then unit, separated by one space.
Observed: 100 °F
